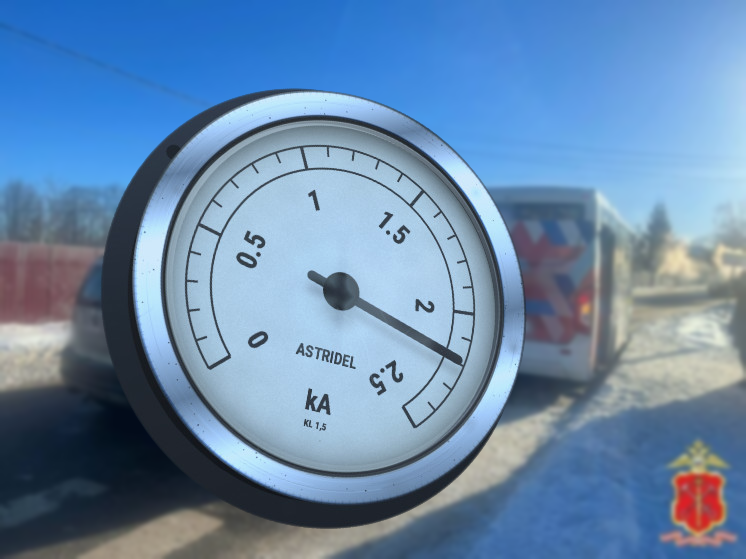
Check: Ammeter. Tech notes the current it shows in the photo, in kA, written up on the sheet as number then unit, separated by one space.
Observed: 2.2 kA
